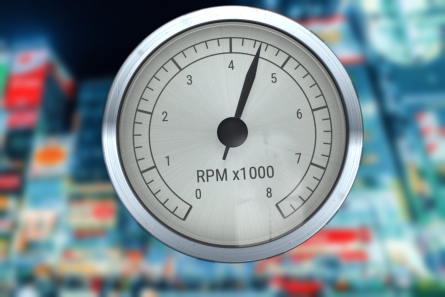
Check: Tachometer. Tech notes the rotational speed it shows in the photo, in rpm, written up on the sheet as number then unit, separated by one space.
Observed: 4500 rpm
